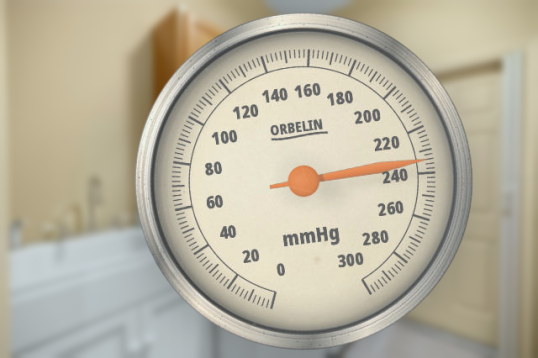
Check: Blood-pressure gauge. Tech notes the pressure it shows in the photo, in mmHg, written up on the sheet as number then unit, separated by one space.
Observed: 234 mmHg
